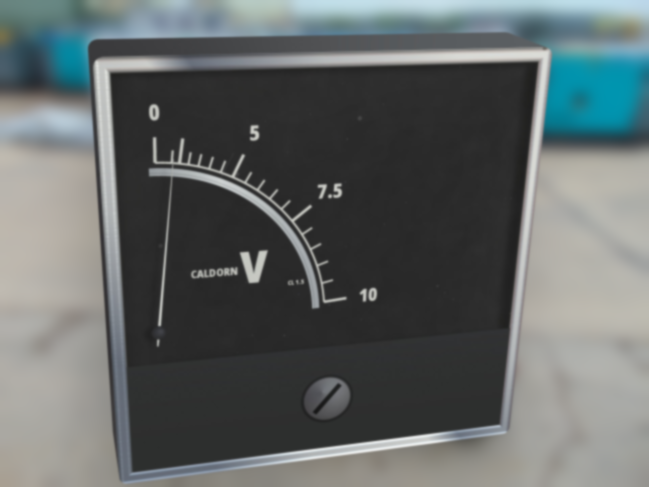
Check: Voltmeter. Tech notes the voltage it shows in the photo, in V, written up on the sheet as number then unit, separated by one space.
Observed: 2 V
